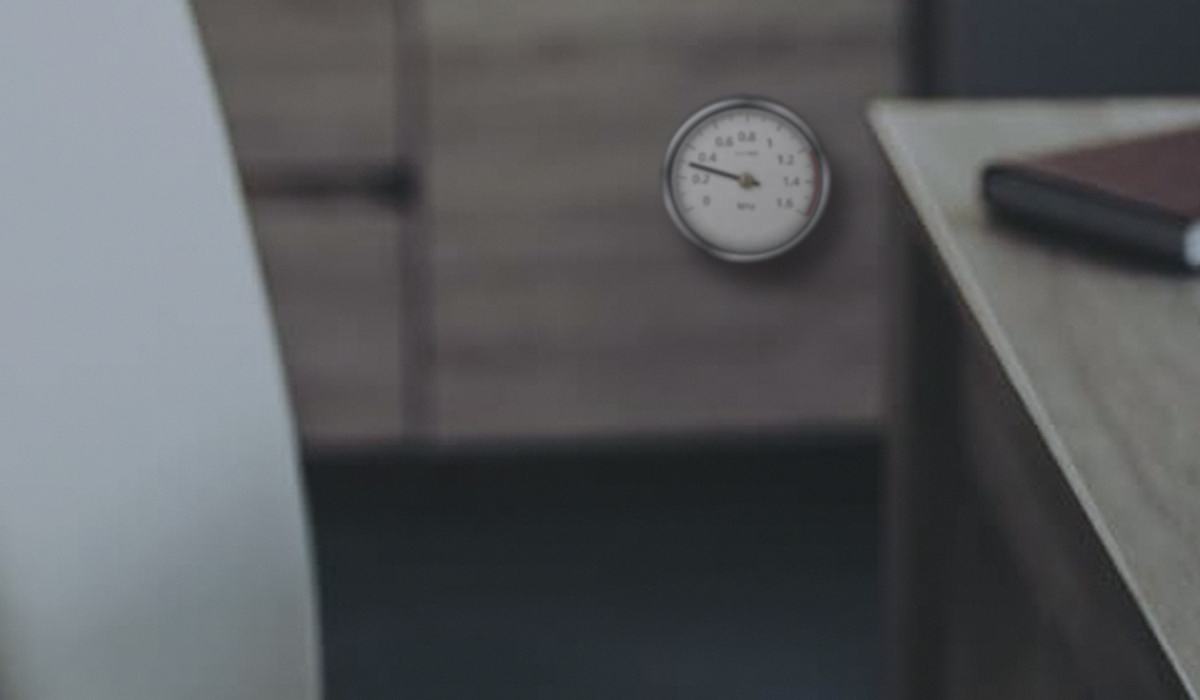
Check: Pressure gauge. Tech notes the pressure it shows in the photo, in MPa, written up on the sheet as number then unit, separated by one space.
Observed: 0.3 MPa
